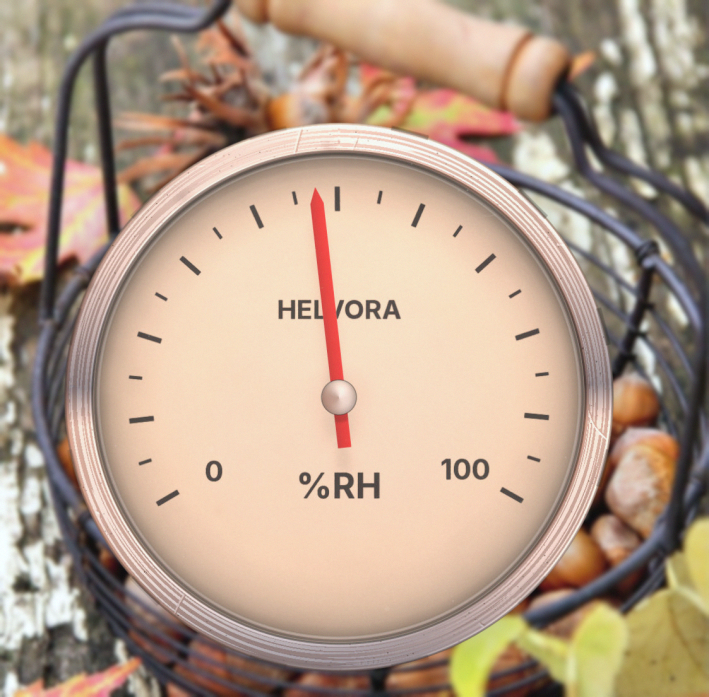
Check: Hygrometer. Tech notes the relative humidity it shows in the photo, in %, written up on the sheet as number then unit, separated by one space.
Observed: 47.5 %
